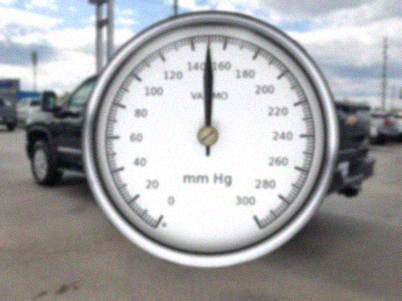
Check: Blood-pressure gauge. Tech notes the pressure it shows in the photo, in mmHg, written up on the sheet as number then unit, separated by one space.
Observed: 150 mmHg
